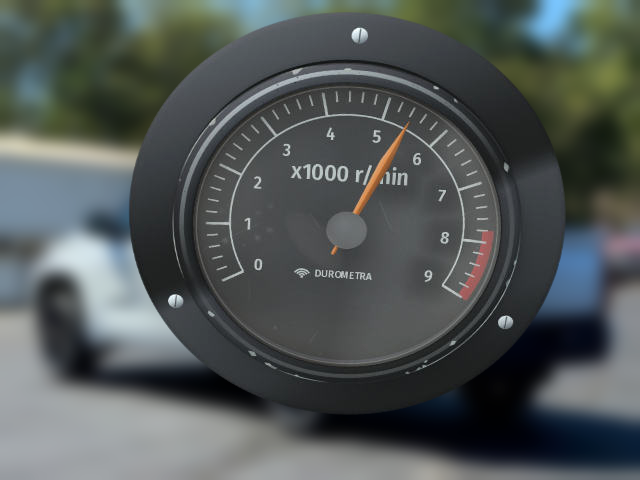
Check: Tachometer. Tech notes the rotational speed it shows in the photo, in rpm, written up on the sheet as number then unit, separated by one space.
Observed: 5400 rpm
